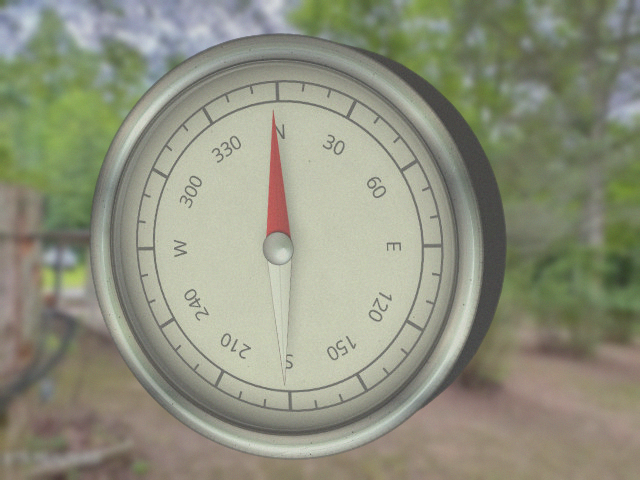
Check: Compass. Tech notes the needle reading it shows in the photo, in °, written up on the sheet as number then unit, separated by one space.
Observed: 0 °
